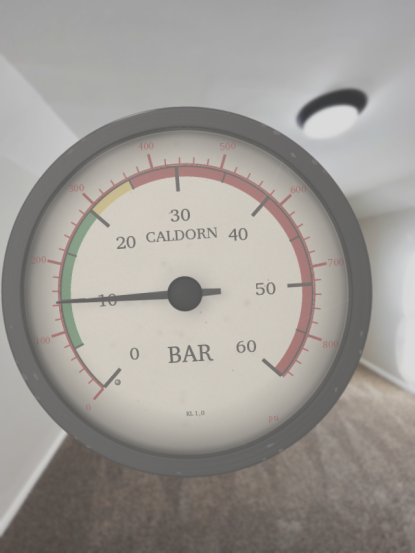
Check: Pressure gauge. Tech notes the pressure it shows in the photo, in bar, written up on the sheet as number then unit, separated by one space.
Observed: 10 bar
